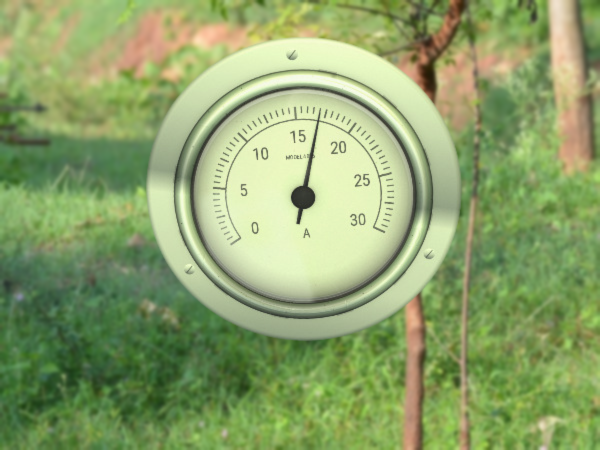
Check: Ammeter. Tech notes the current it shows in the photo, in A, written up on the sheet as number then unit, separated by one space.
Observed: 17 A
